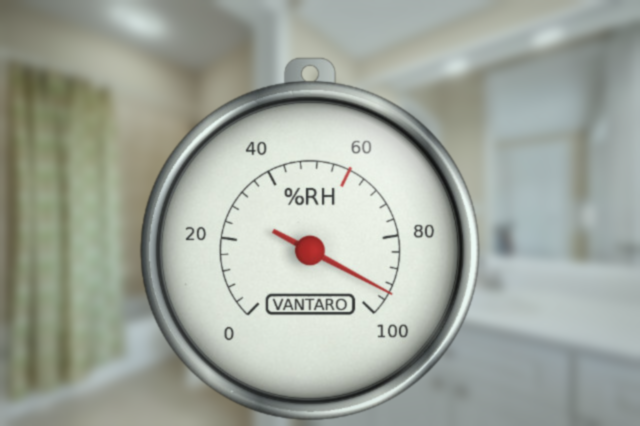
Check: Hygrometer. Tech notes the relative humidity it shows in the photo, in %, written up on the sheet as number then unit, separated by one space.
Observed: 94 %
